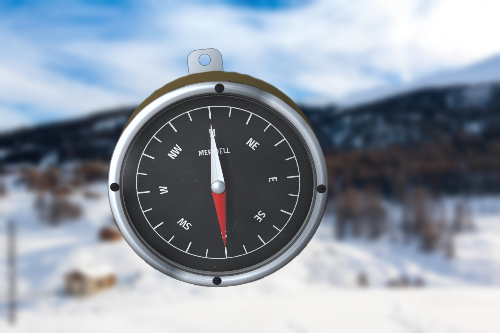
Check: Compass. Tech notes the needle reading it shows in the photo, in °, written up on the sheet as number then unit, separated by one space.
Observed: 180 °
